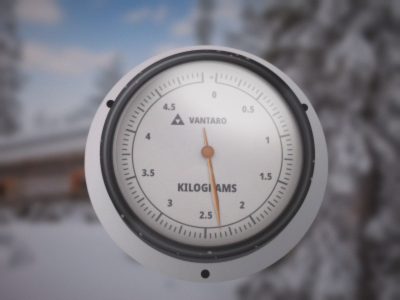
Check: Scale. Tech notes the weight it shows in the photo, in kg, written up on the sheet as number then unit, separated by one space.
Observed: 2.35 kg
